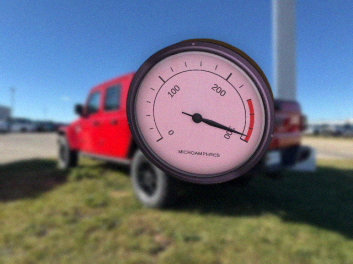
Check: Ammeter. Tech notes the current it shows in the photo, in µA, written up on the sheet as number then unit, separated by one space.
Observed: 290 µA
